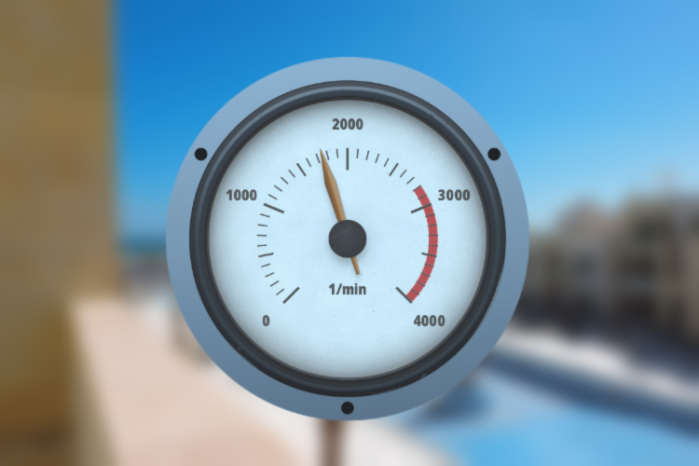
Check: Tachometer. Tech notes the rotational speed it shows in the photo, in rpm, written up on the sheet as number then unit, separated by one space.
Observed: 1750 rpm
